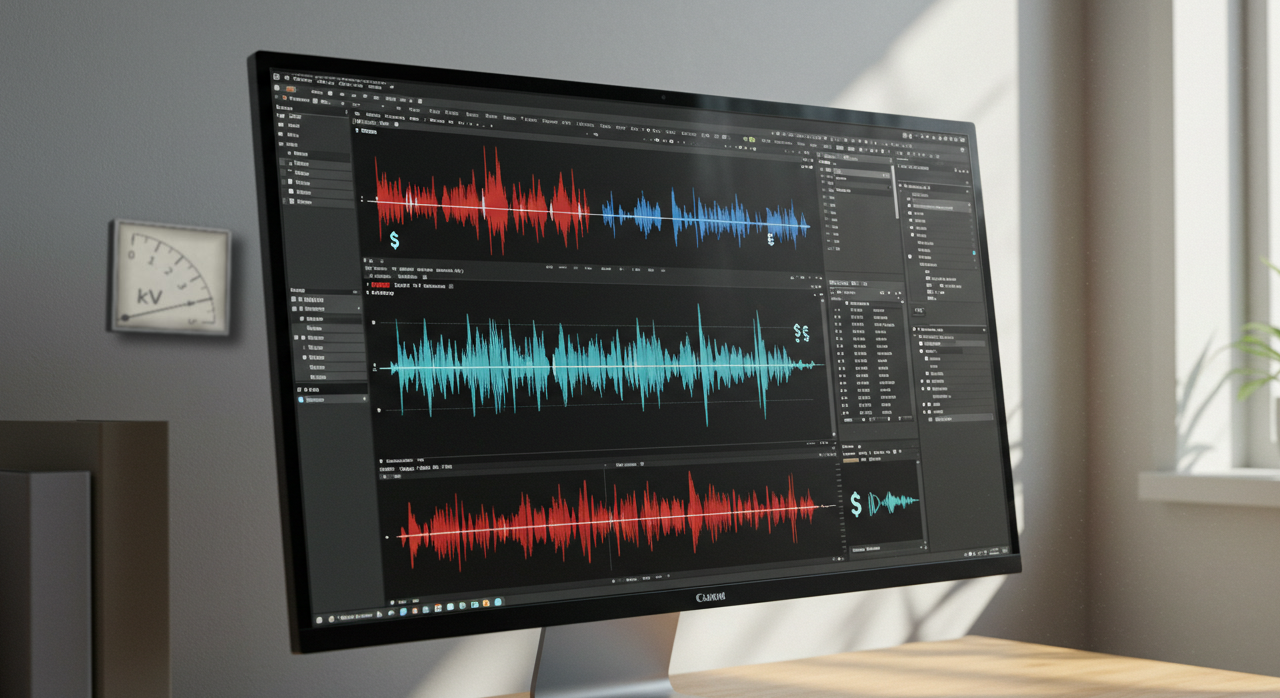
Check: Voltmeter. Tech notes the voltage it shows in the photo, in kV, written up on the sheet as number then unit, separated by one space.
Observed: 4 kV
